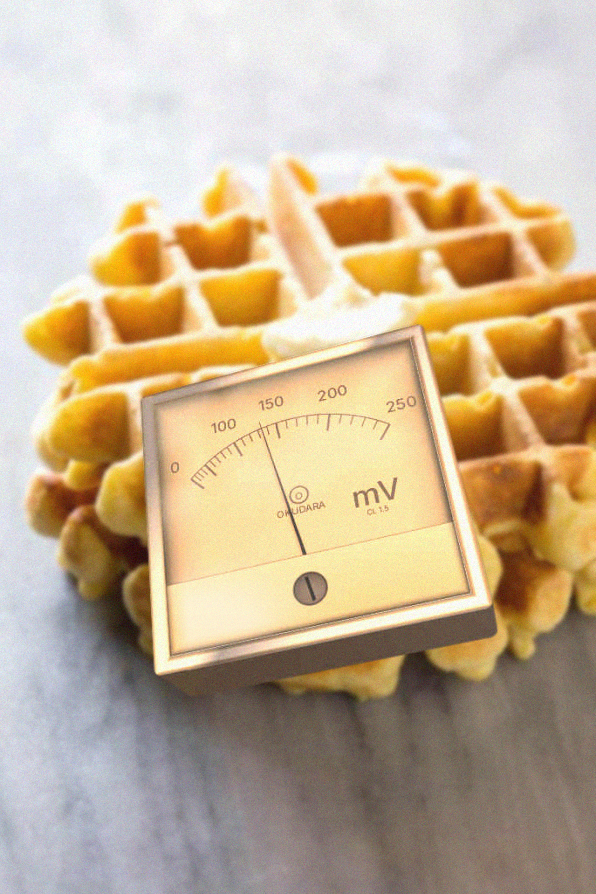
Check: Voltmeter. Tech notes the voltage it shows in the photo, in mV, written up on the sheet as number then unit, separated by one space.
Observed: 135 mV
